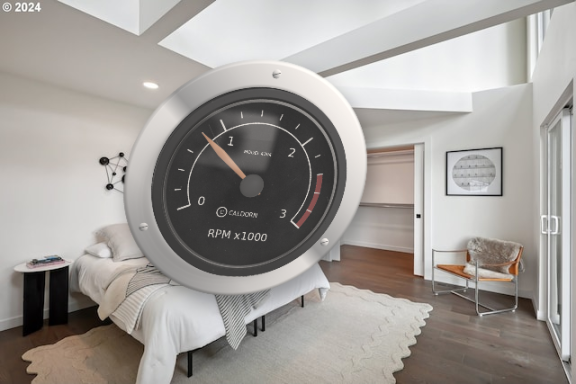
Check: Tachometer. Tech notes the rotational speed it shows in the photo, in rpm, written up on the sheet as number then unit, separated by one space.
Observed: 800 rpm
